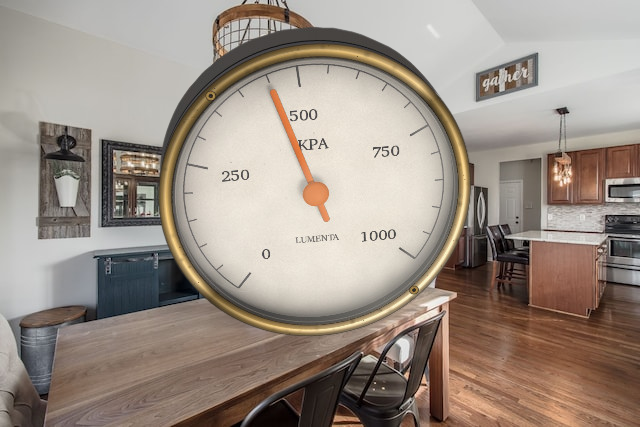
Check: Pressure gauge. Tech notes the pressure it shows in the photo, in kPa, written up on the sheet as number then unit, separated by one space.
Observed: 450 kPa
